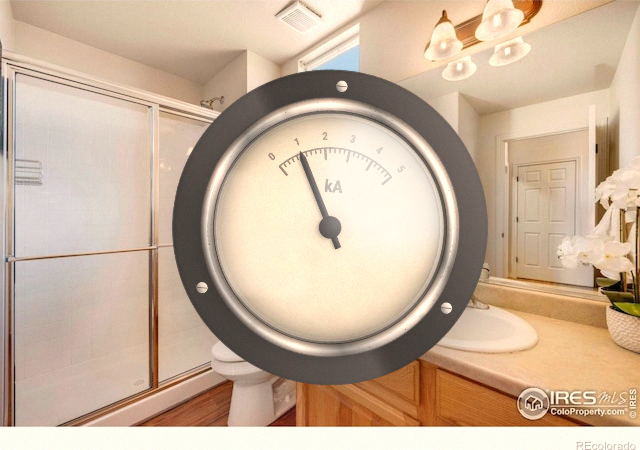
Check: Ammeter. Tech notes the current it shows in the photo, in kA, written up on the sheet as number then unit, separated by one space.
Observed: 1 kA
